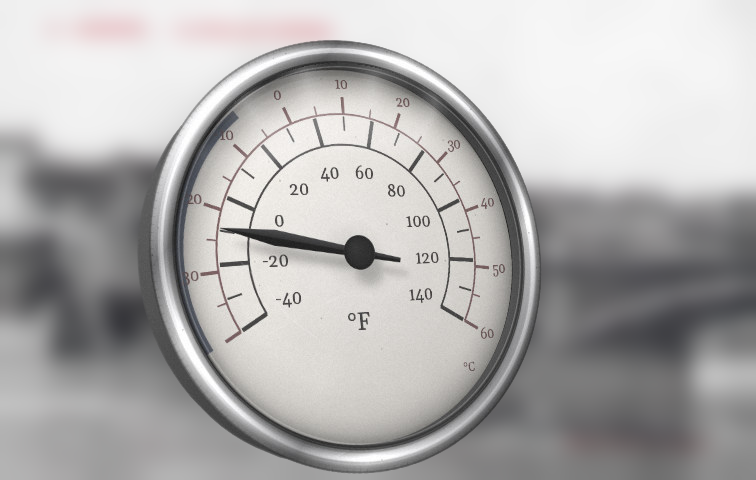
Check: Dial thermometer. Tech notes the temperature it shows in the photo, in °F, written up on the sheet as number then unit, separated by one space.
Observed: -10 °F
